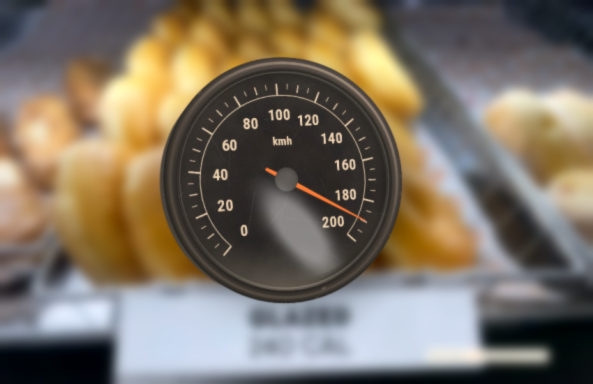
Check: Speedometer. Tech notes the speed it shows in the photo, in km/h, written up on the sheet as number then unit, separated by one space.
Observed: 190 km/h
